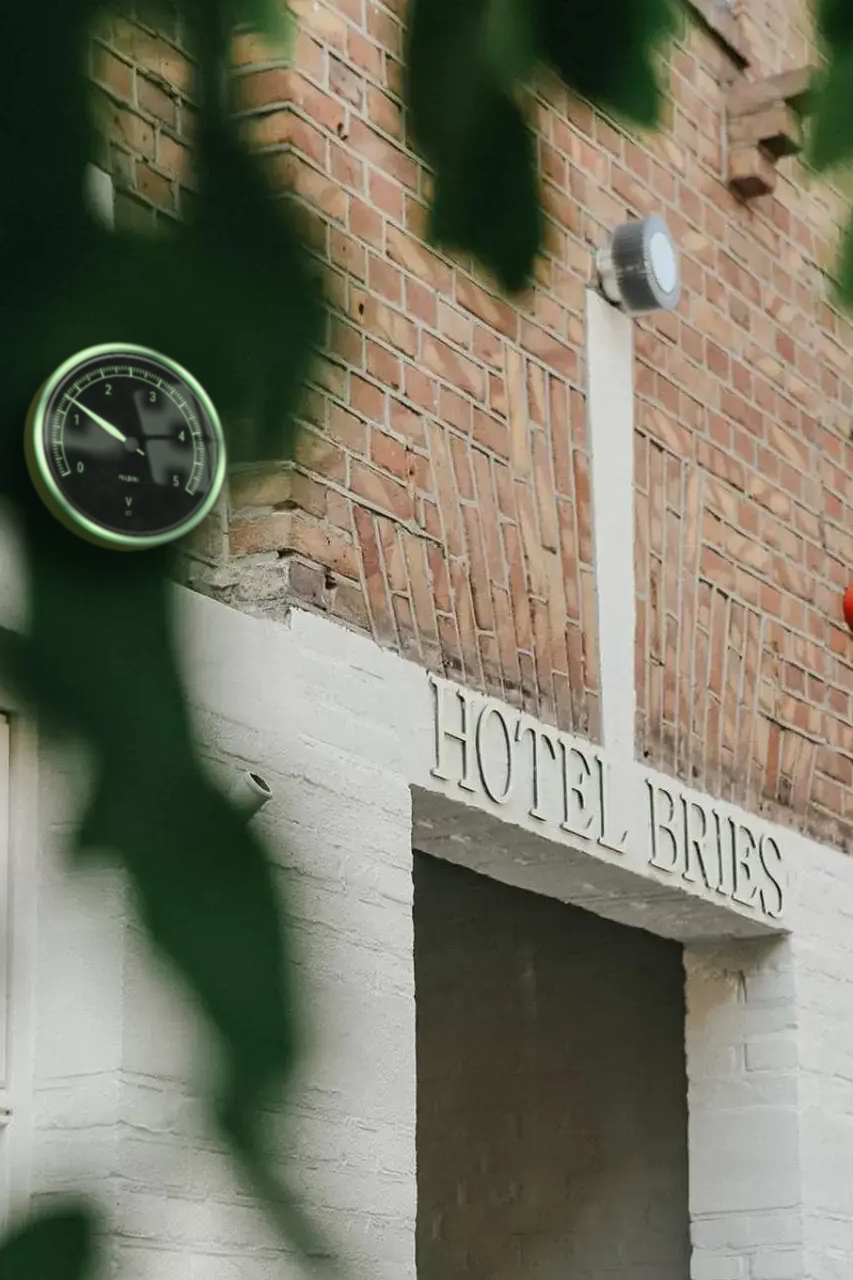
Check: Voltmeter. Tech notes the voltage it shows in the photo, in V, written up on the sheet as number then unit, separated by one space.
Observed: 1.25 V
